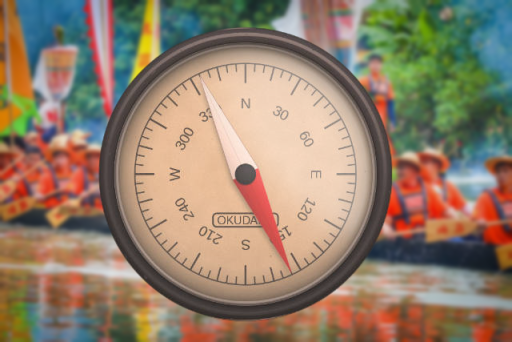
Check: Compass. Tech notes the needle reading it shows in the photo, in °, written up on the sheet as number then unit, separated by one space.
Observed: 155 °
